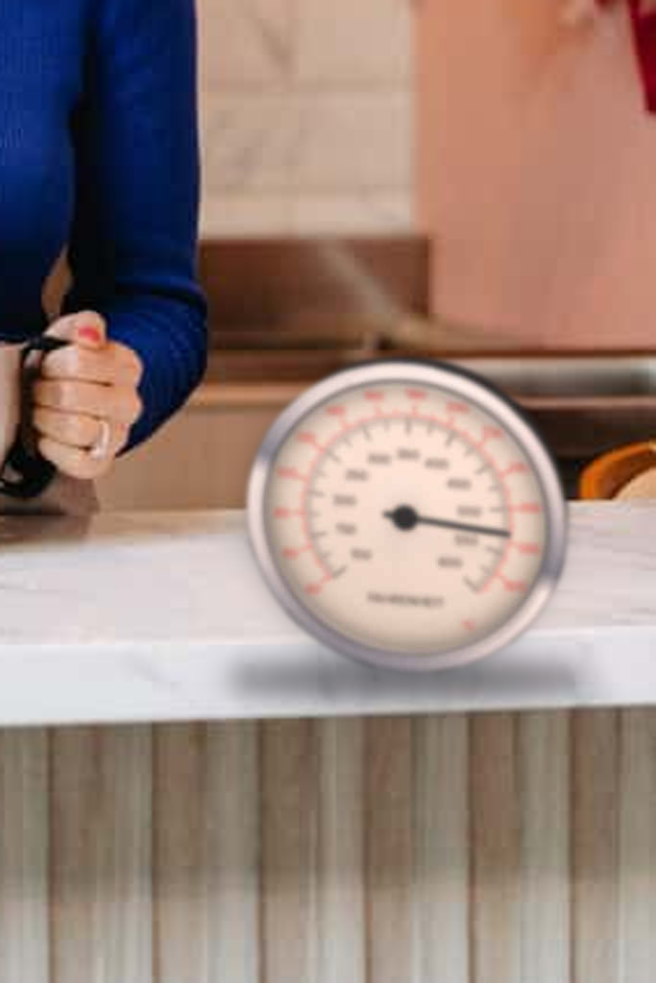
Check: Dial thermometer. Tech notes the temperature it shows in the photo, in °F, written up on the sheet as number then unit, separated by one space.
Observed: 525 °F
